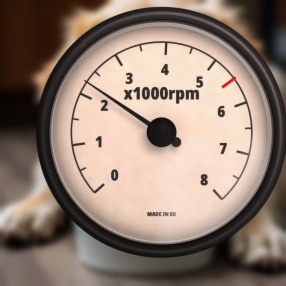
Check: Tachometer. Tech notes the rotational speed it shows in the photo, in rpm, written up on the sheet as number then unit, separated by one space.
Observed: 2250 rpm
